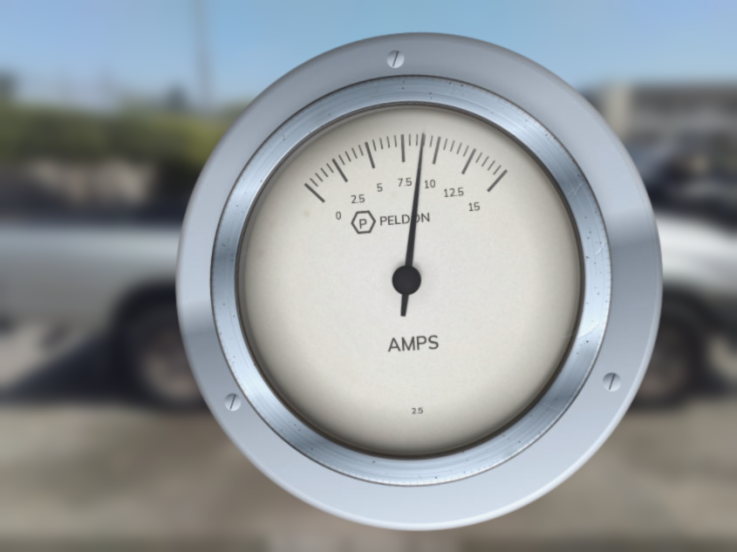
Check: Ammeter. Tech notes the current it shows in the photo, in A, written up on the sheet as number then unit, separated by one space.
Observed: 9 A
